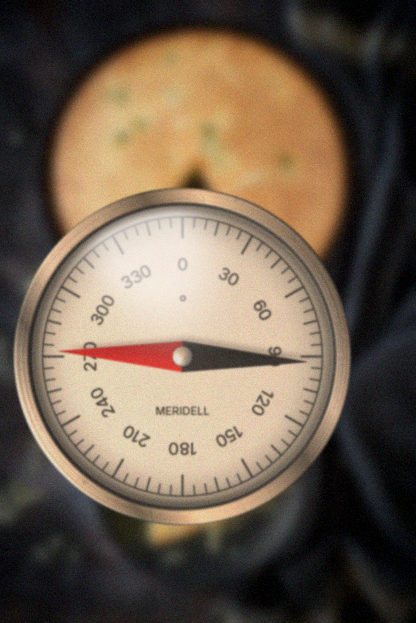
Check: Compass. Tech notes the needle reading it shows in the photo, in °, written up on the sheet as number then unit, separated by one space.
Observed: 272.5 °
